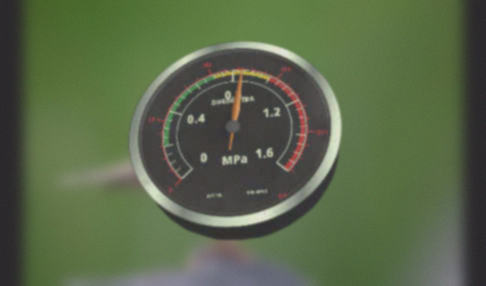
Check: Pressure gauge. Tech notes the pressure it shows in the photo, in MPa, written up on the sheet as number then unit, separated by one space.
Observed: 0.85 MPa
